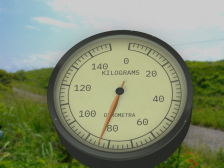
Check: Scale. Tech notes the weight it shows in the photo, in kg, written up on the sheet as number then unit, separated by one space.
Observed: 84 kg
